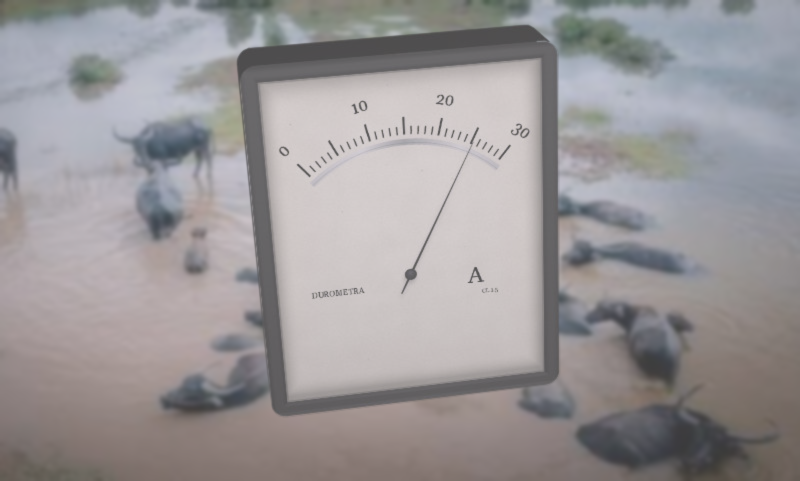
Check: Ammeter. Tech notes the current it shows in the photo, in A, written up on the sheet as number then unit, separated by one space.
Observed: 25 A
